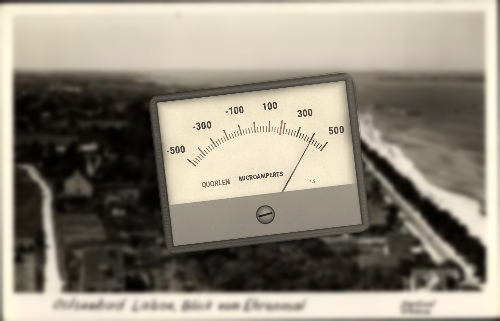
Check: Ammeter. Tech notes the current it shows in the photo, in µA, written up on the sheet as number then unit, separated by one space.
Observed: 400 µA
